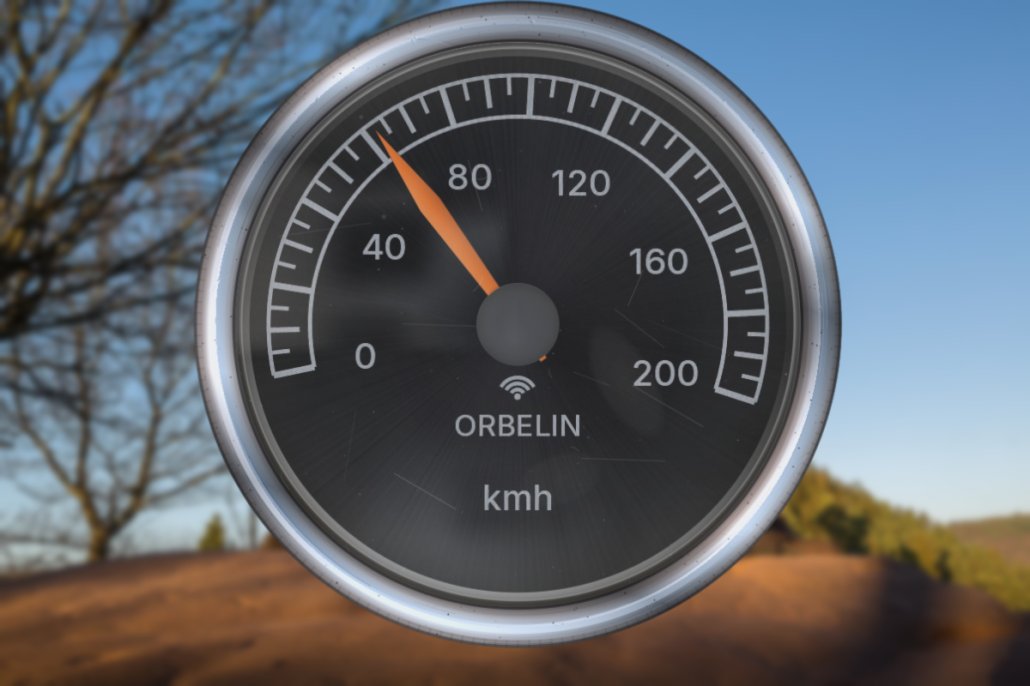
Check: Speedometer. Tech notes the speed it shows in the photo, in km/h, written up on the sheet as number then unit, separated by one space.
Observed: 62.5 km/h
